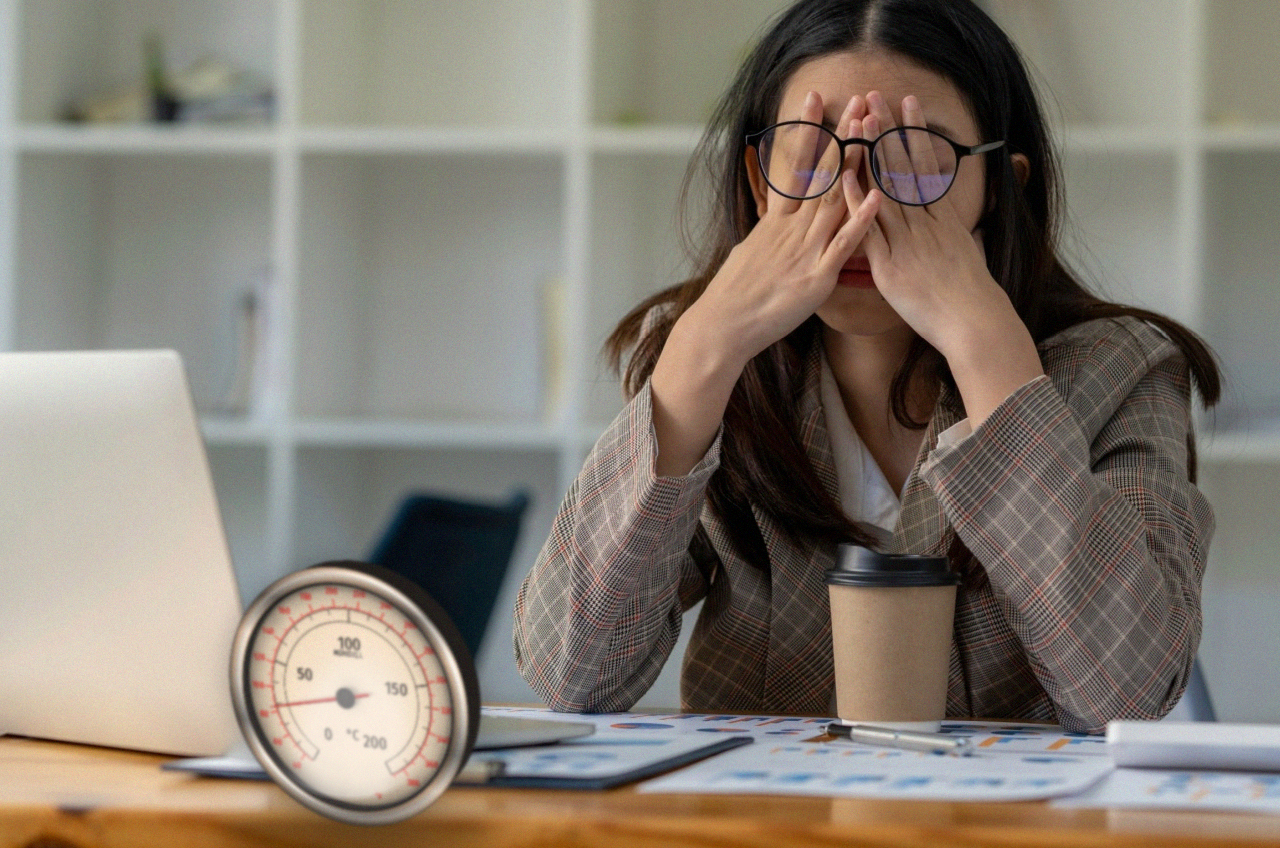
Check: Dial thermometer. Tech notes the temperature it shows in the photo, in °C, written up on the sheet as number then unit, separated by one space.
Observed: 30 °C
